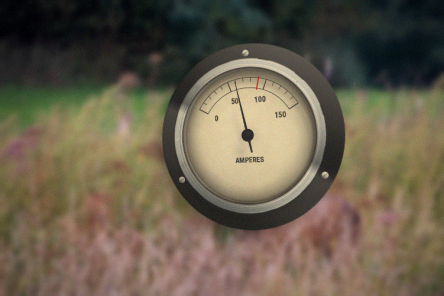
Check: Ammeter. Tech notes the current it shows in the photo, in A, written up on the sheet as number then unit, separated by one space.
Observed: 60 A
